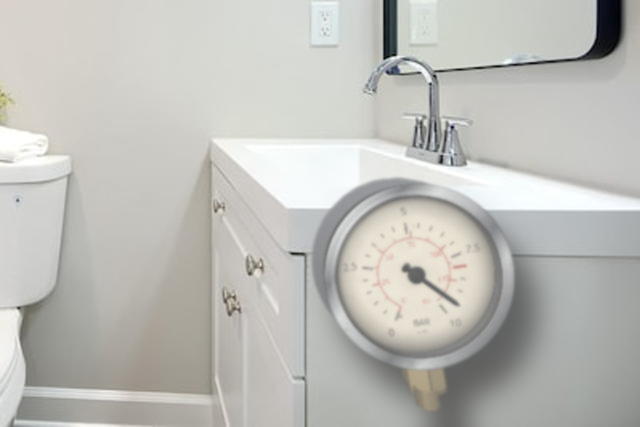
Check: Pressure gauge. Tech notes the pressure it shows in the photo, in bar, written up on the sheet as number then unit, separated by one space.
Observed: 9.5 bar
